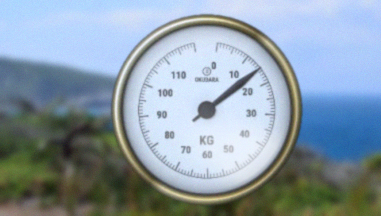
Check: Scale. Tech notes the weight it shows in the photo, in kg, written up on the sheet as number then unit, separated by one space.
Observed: 15 kg
